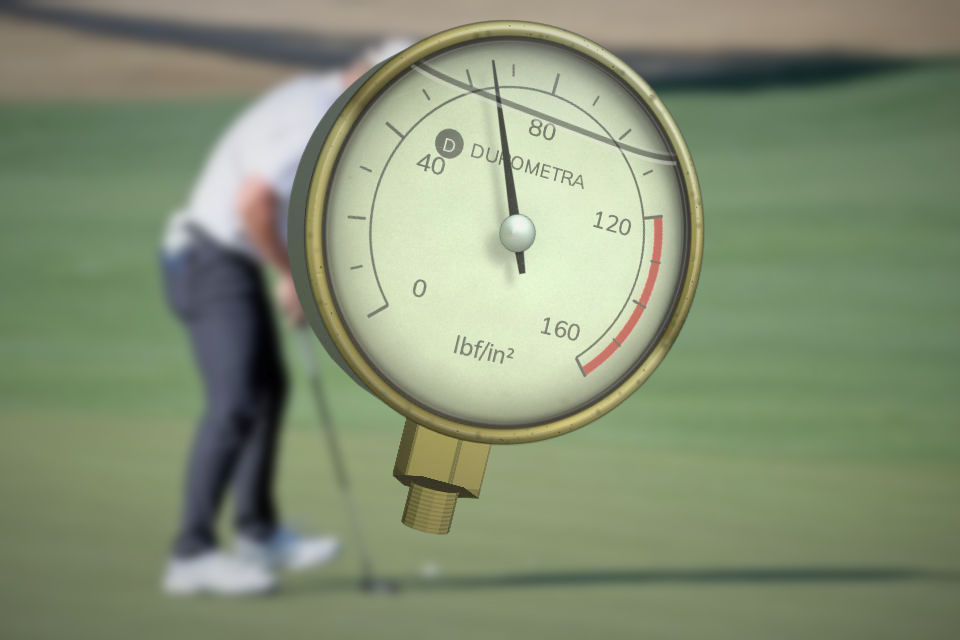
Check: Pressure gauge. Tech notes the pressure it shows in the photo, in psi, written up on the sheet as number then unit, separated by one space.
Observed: 65 psi
